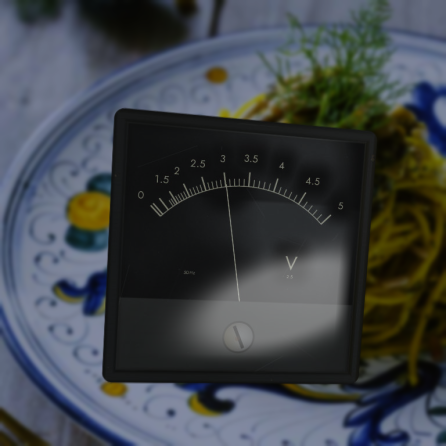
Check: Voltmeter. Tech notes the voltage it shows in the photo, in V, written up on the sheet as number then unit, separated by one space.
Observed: 3 V
